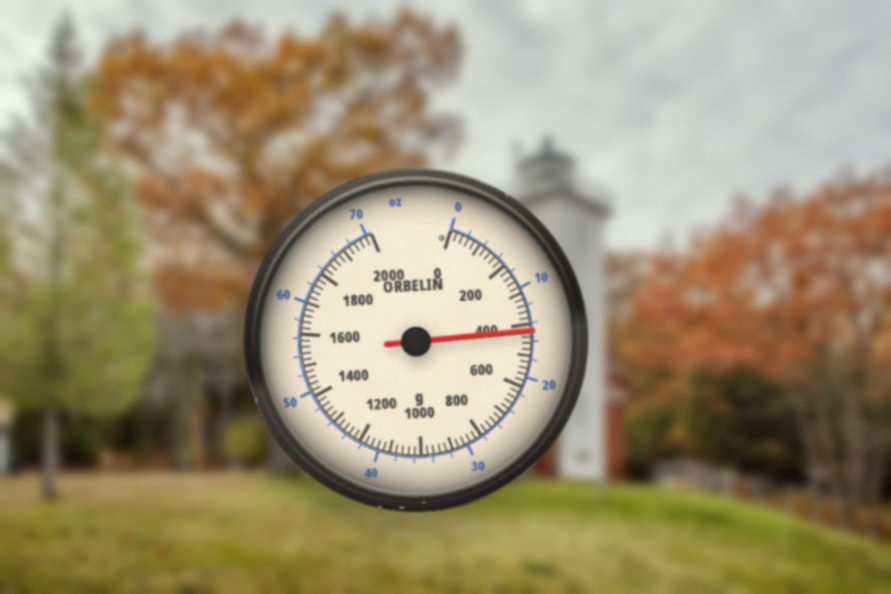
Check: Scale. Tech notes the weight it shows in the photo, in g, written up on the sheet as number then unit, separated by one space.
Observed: 420 g
